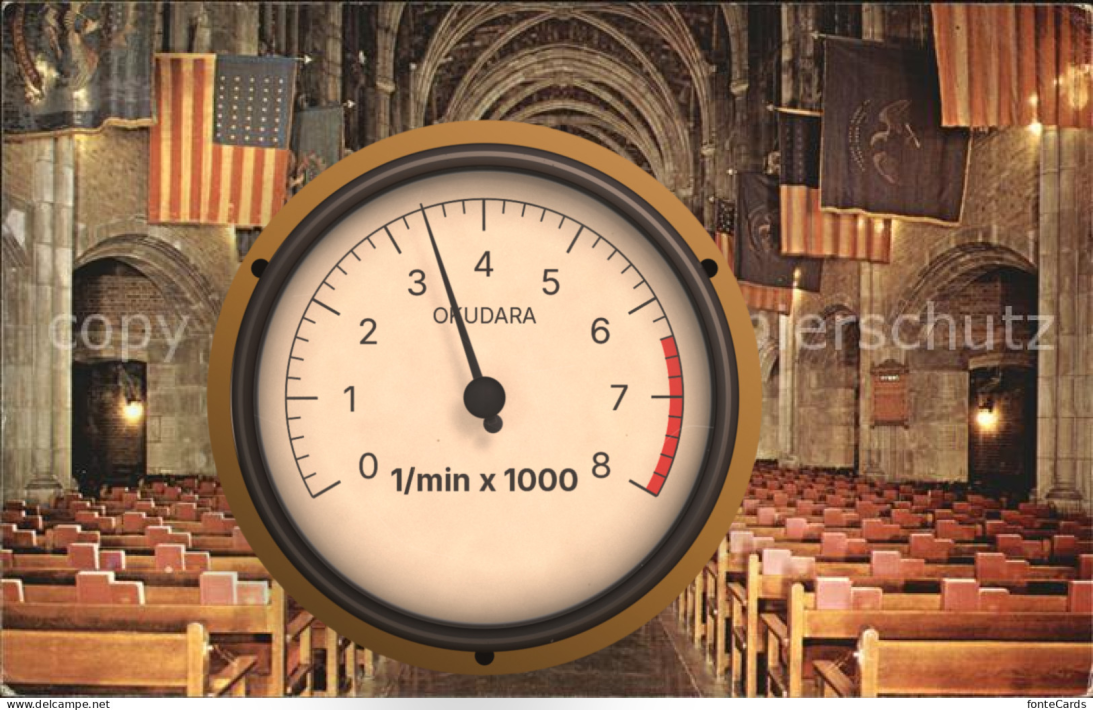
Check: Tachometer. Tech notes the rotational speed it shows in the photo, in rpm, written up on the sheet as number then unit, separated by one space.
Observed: 3400 rpm
